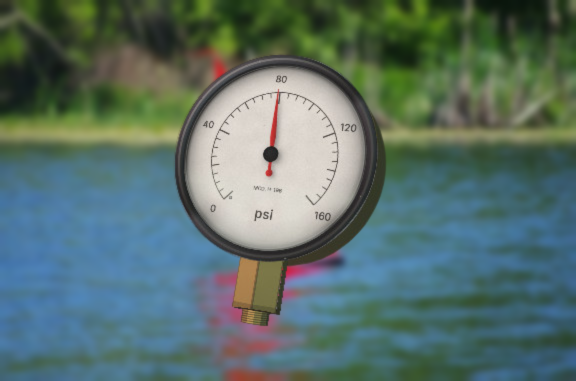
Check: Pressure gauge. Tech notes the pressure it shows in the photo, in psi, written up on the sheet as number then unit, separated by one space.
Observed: 80 psi
